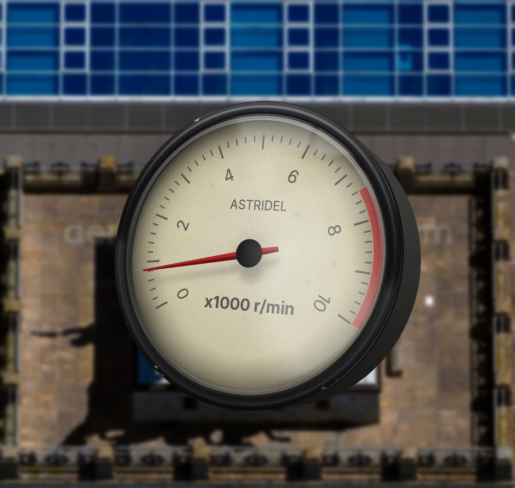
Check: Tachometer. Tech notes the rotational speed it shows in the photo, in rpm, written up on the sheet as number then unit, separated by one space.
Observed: 800 rpm
